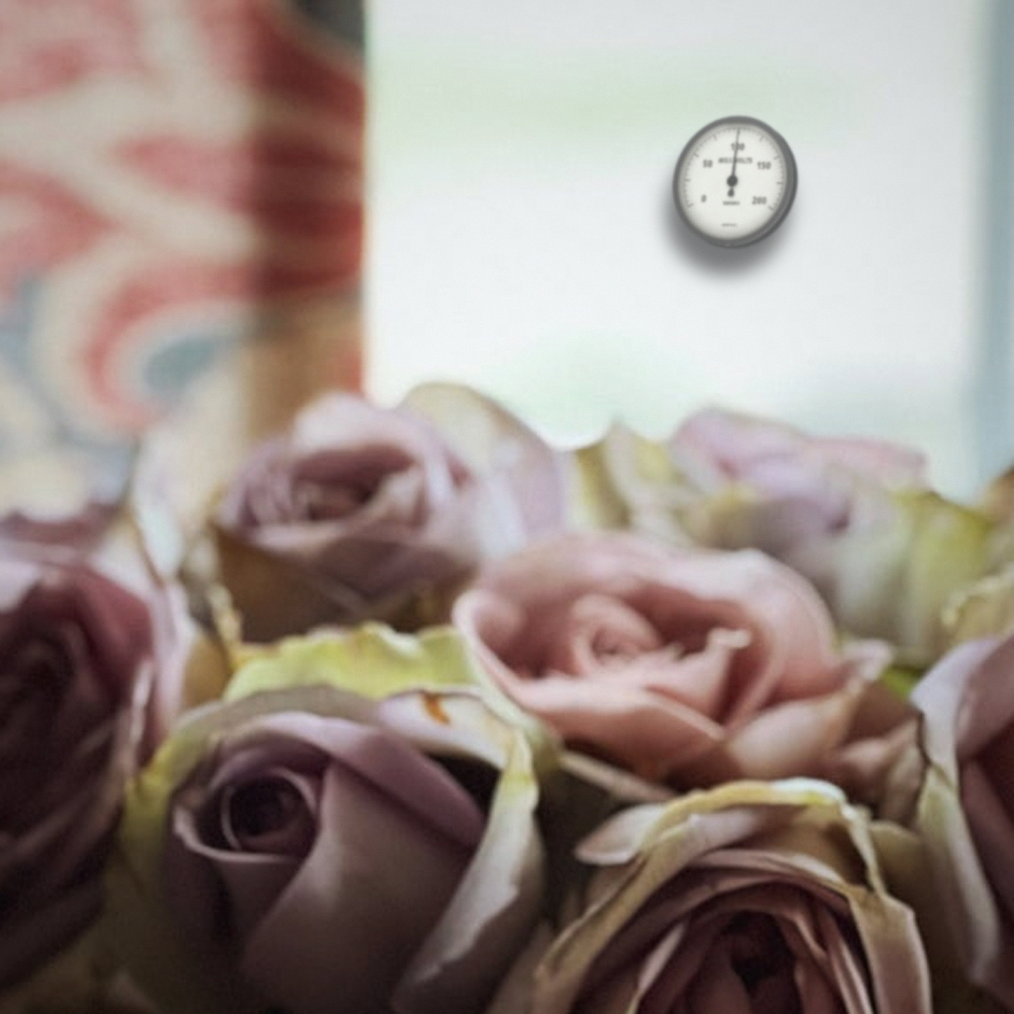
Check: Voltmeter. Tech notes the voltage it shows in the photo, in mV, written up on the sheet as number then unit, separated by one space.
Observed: 100 mV
